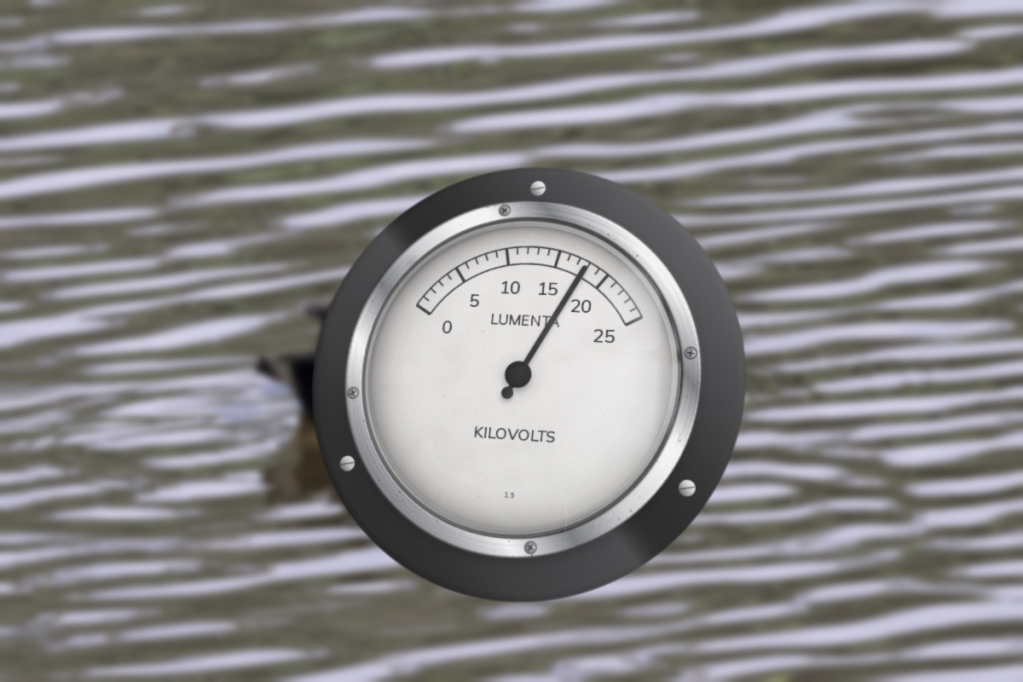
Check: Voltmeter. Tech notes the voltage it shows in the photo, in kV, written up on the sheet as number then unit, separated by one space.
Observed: 18 kV
